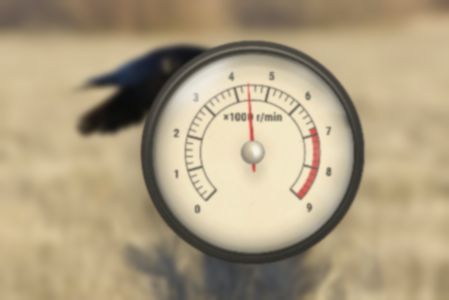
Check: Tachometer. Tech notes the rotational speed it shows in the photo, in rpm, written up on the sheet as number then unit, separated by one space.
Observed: 4400 rpm
